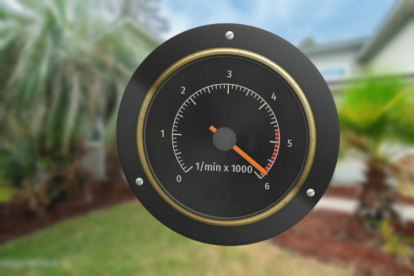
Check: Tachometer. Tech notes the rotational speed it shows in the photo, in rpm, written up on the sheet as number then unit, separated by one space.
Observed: 5800 rpm
